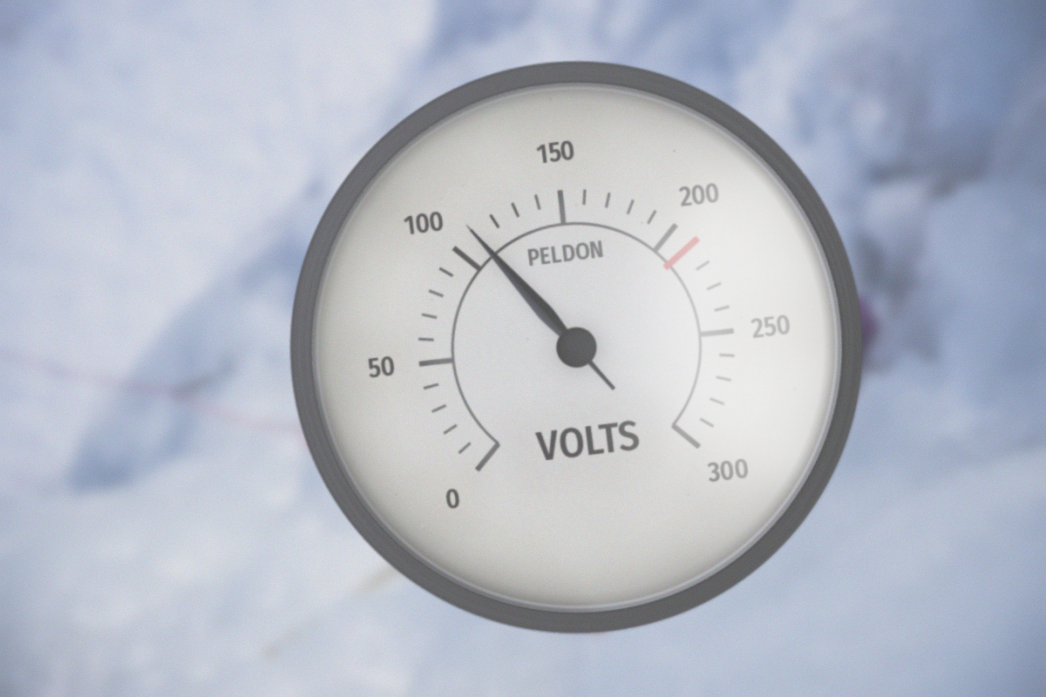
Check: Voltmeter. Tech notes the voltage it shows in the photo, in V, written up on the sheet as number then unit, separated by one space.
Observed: 110 V
